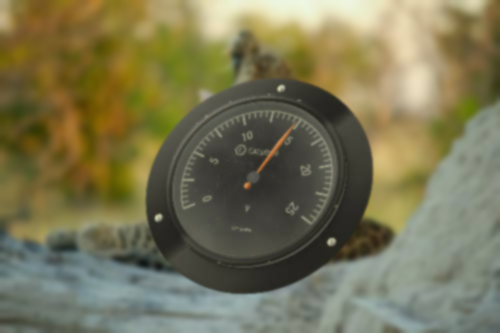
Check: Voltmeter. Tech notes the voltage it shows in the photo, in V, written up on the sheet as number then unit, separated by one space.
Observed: 15 V
